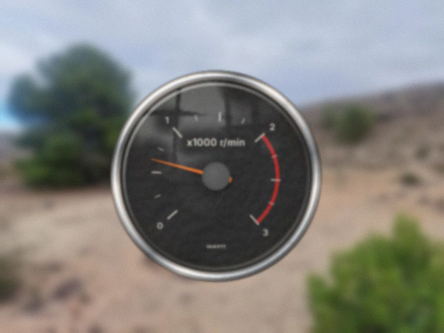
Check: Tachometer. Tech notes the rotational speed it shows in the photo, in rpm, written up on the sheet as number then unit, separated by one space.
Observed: 625 rpm
